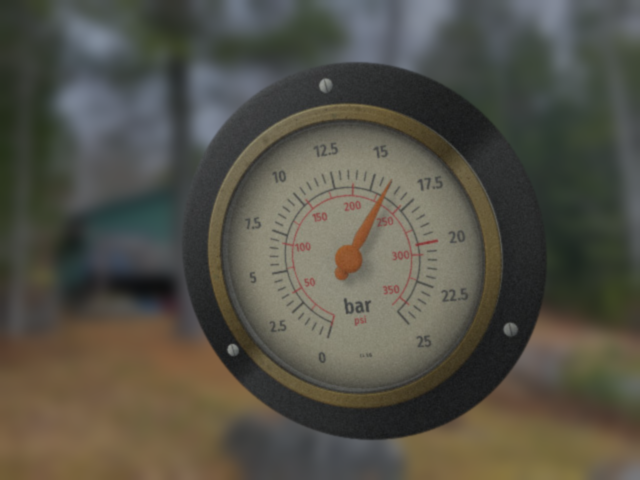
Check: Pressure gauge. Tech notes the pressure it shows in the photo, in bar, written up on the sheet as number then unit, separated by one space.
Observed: 16 bar
